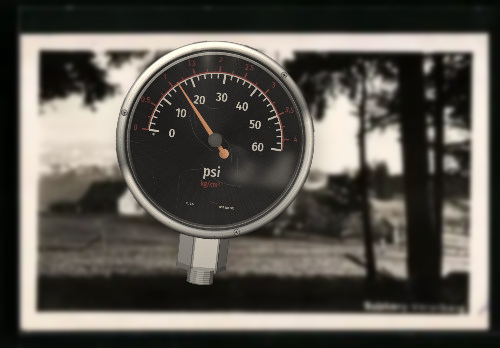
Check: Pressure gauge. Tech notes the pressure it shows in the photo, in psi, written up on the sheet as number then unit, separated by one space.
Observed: 16 psi
